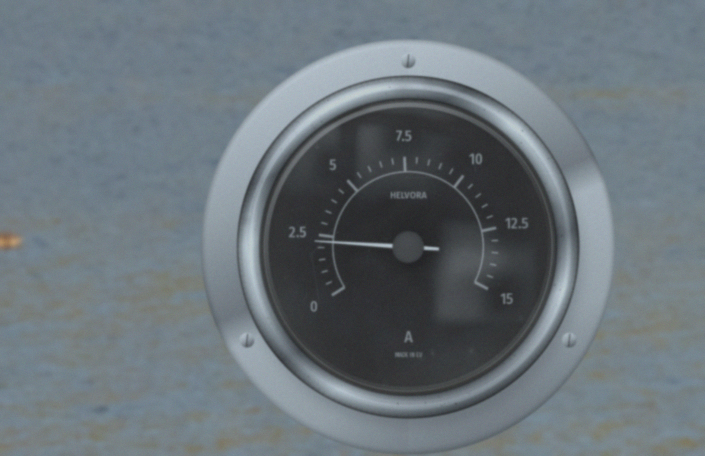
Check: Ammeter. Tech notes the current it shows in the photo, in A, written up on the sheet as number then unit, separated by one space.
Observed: 2.25 A
